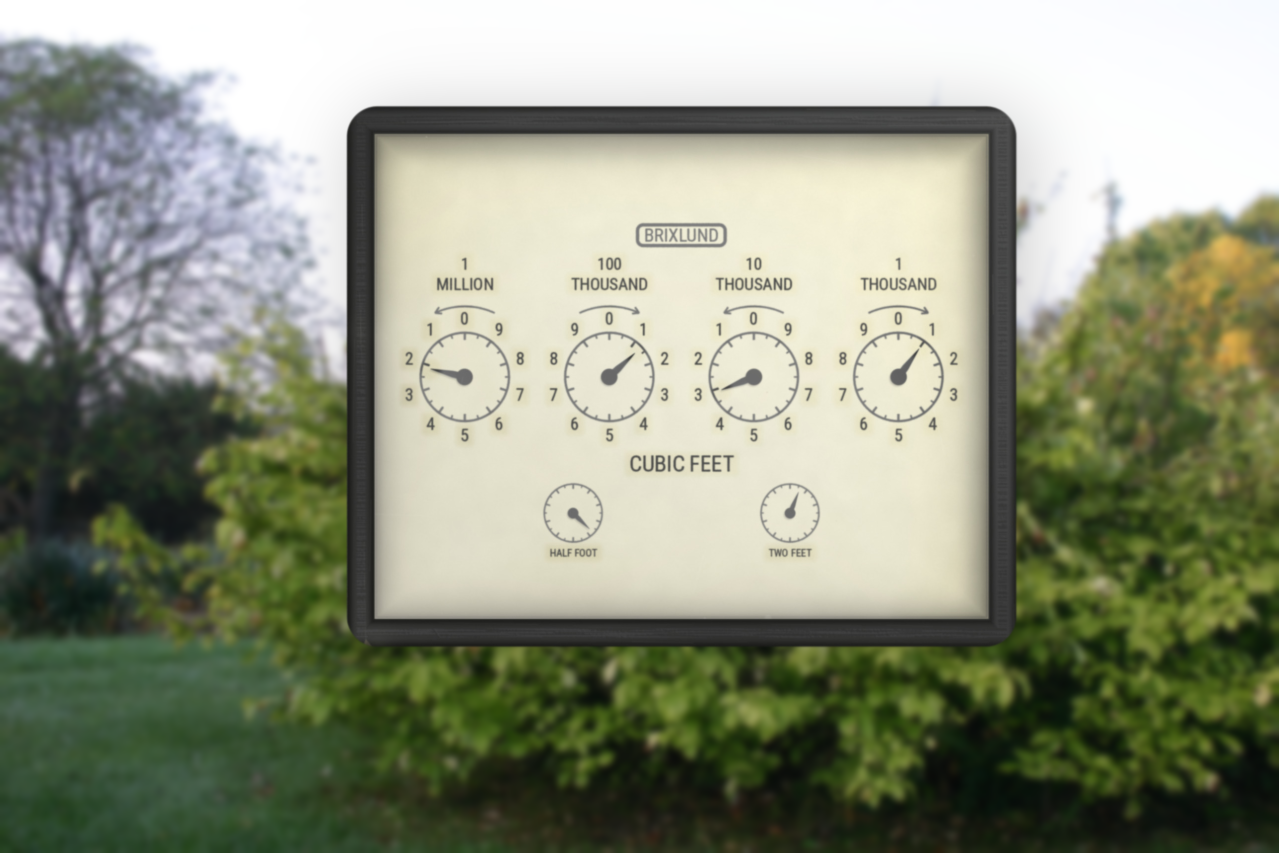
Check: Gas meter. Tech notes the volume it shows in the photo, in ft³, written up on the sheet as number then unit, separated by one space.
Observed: 213100 ft³
